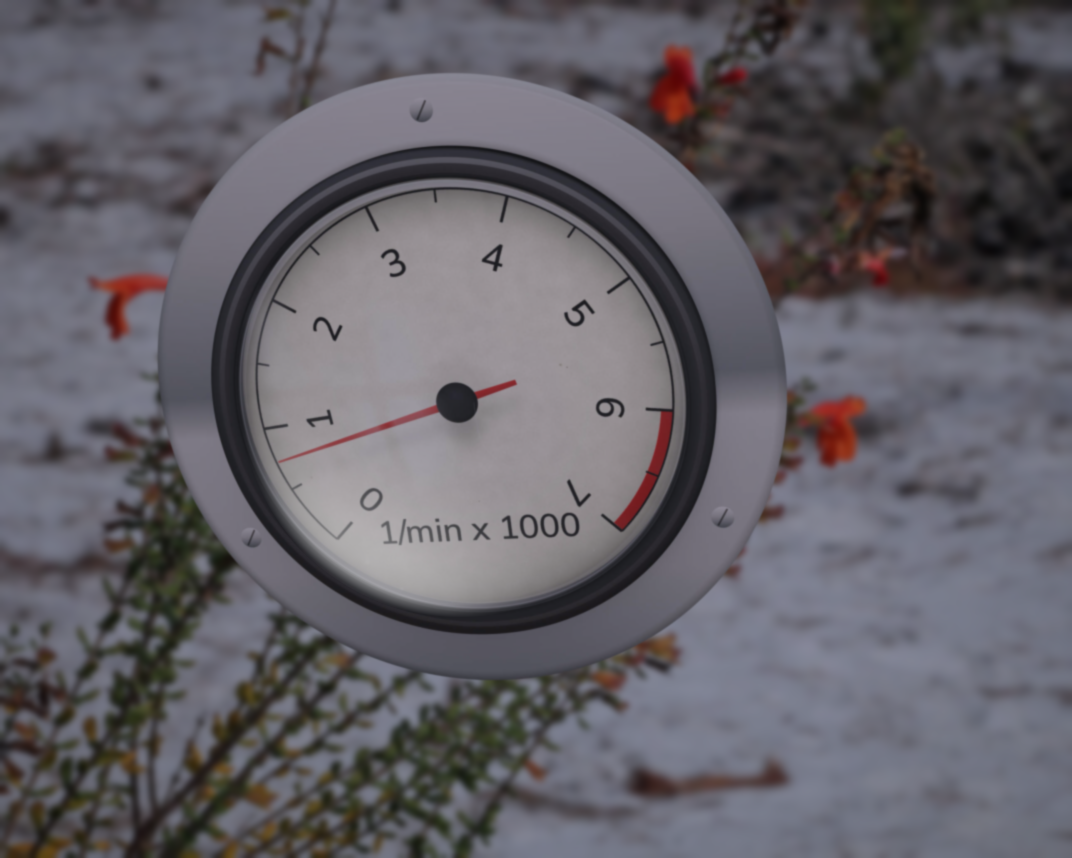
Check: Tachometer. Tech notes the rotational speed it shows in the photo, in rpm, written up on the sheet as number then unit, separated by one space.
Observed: 750 rpm
